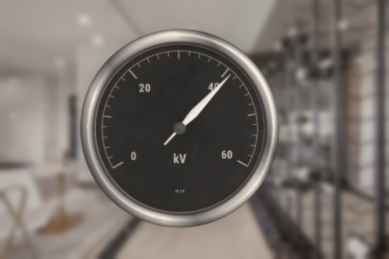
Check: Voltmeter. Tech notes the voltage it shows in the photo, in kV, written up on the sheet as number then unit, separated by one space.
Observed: 41 kV
